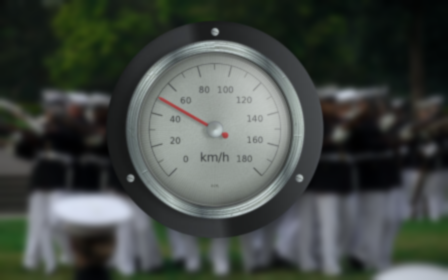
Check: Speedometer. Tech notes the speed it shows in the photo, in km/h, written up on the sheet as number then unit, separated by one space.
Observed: 50 km/h
